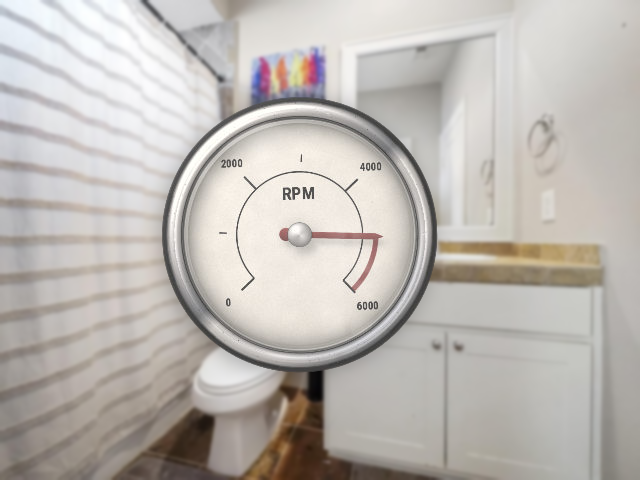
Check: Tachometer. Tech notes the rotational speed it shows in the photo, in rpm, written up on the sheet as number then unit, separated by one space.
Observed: 5000 rpm
